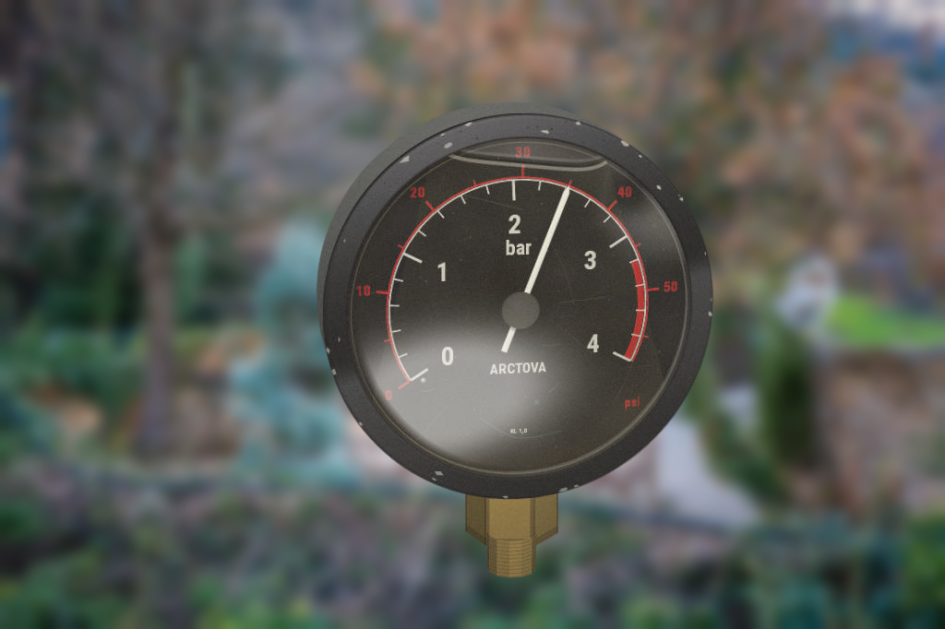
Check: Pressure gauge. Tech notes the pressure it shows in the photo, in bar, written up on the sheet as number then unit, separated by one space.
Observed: 2.4 bar
